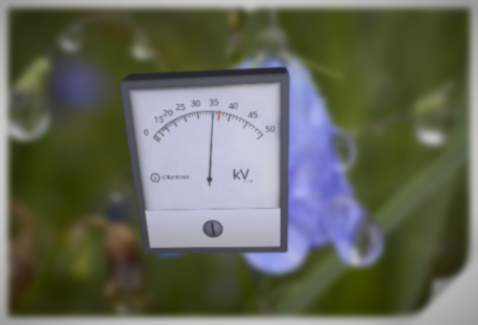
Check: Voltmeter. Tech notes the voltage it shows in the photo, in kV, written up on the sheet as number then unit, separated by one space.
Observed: 35 kV
